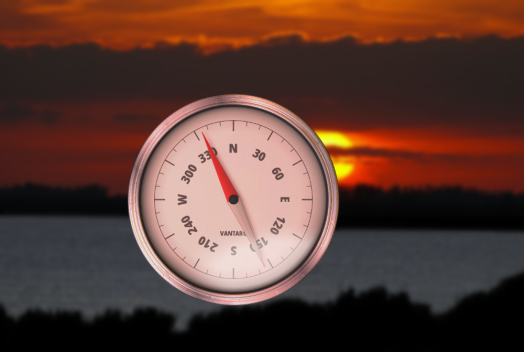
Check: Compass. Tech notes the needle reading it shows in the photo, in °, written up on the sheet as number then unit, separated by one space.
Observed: 335 °
